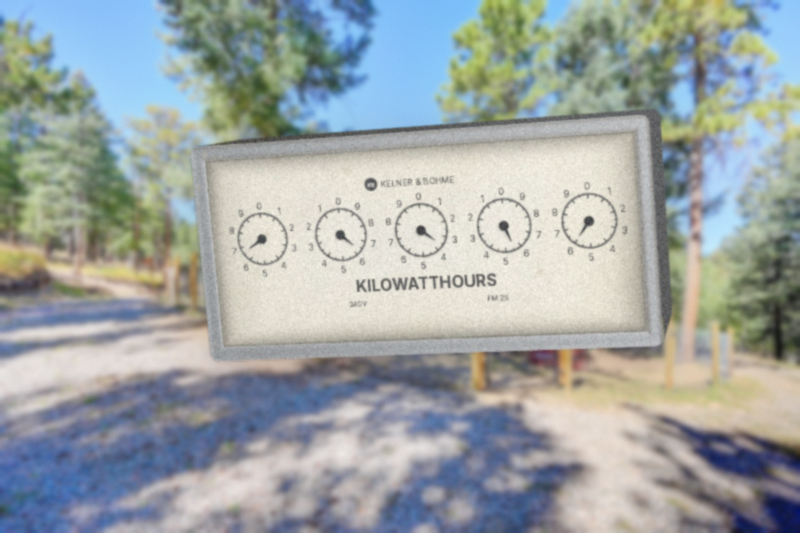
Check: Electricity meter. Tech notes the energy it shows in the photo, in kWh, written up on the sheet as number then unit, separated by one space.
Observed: 66356 kWh
